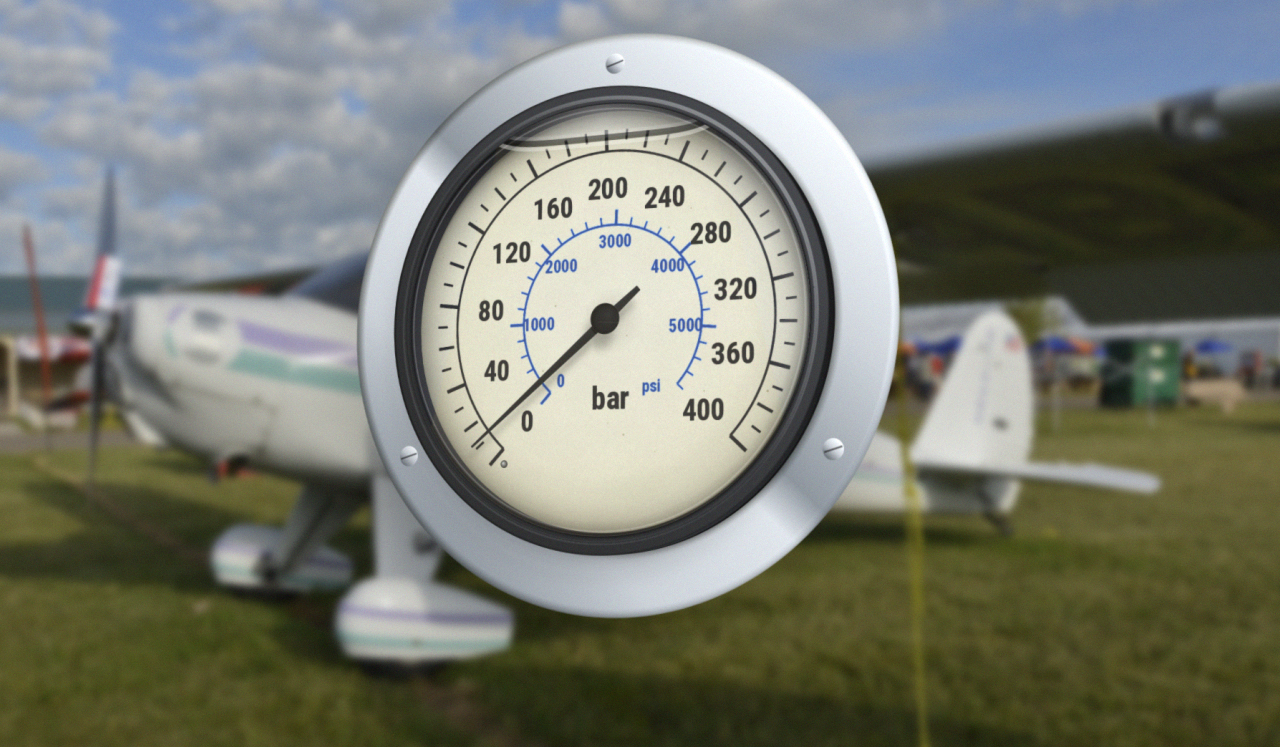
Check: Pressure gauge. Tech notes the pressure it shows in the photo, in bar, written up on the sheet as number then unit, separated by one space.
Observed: 10 bar
